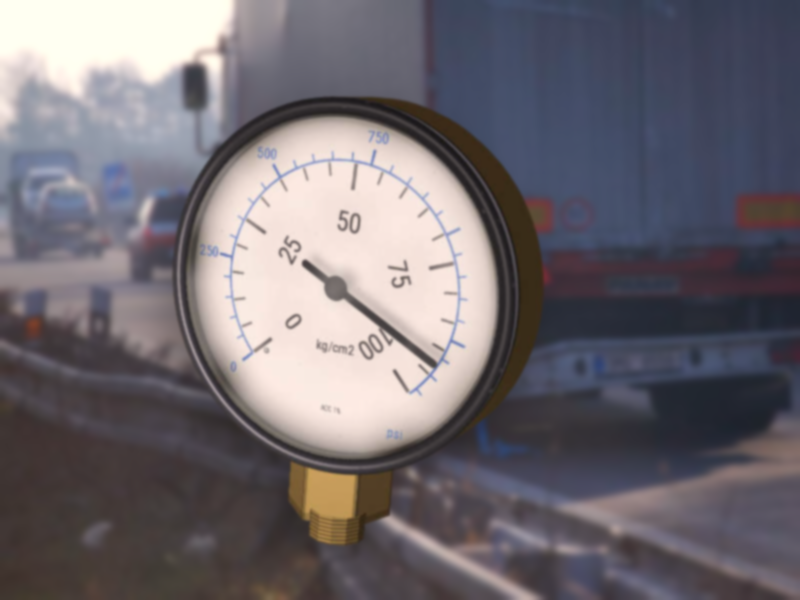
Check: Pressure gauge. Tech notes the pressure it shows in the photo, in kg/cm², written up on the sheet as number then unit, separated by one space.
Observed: 92.5 kg/cm²
